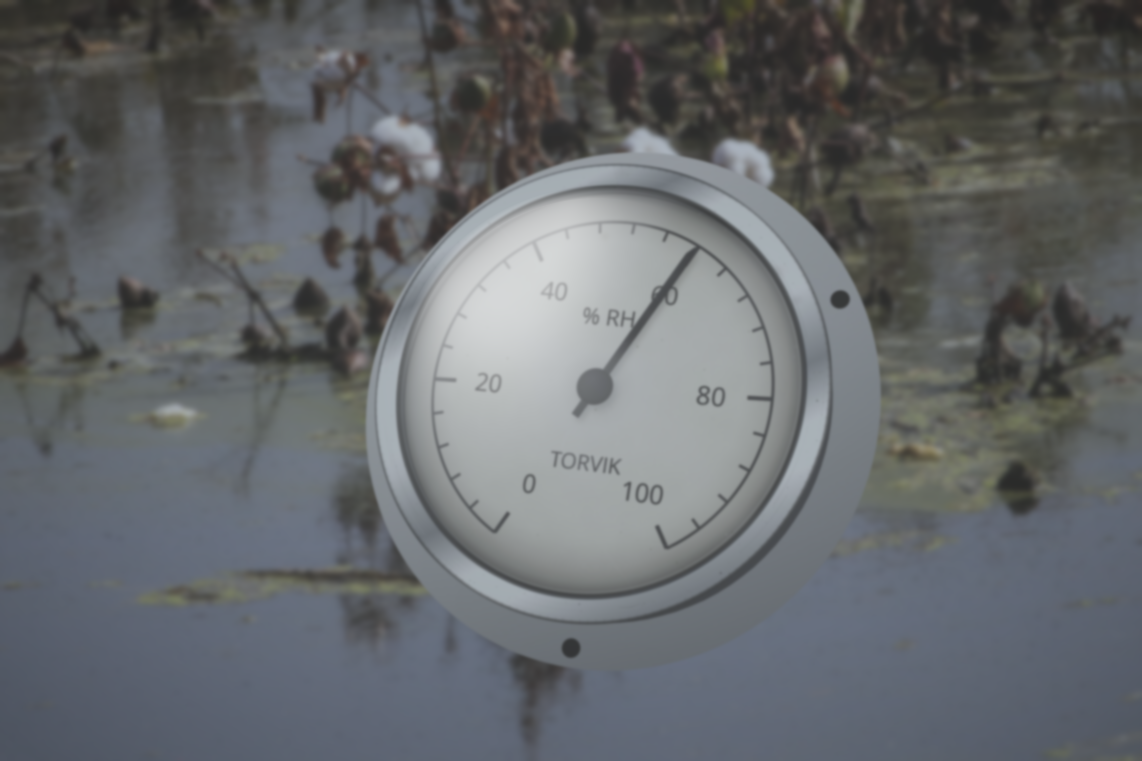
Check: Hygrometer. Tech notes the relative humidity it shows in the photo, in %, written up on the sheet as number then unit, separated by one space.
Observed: 60 %
